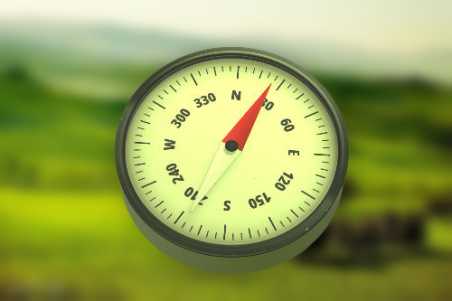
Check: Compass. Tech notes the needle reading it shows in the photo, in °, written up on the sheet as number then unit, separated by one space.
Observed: 25 °
